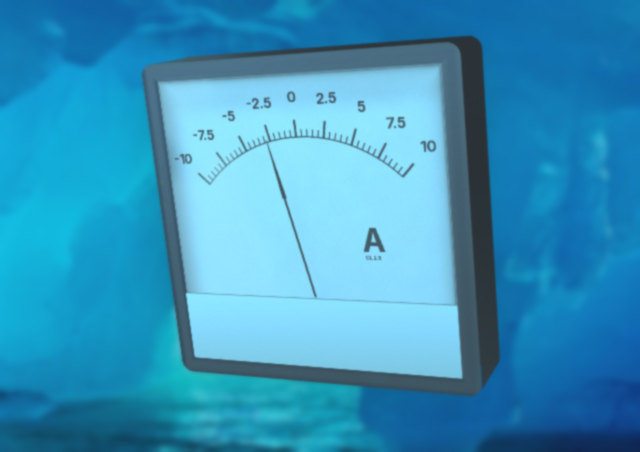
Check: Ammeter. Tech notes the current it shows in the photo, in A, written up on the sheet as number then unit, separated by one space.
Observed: -2.5 A
